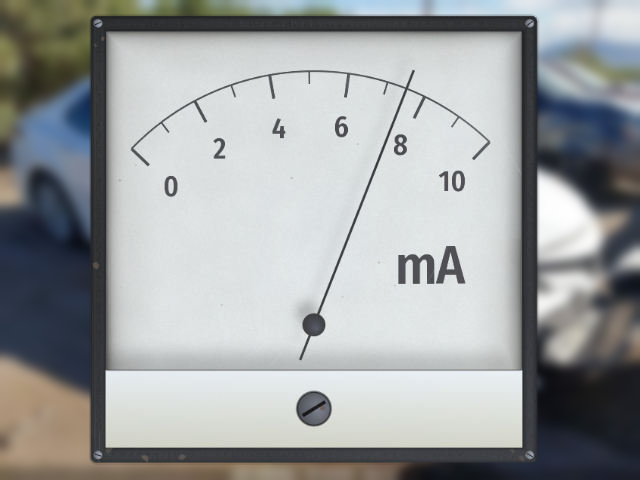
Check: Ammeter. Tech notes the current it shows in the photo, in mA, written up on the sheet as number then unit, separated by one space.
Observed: 7.5 mA
